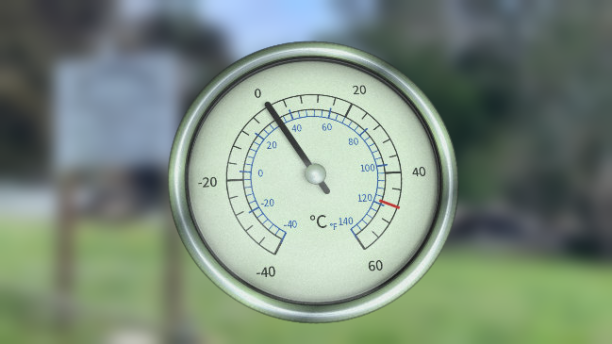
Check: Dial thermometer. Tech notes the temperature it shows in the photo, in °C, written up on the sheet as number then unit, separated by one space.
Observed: 0 °C
